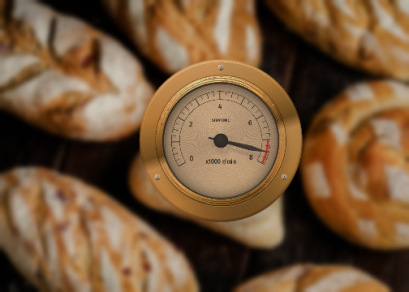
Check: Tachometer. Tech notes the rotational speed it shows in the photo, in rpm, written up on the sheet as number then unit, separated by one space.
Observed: 7500 rpm
